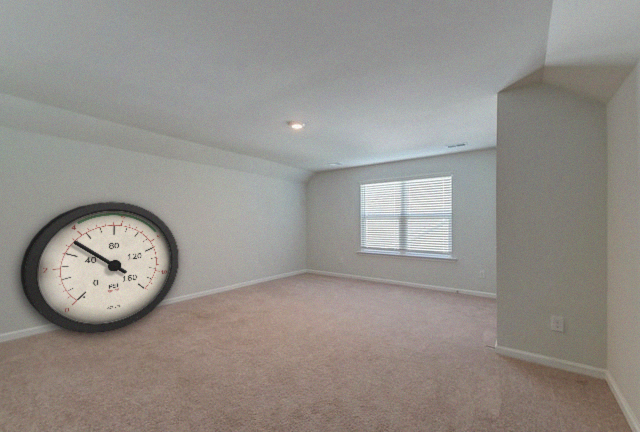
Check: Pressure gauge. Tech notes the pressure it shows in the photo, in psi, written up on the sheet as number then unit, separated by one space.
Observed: 50 psi
